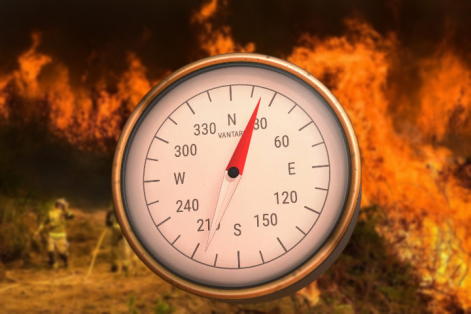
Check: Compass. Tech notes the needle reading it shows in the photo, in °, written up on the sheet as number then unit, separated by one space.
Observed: 22.5 °
